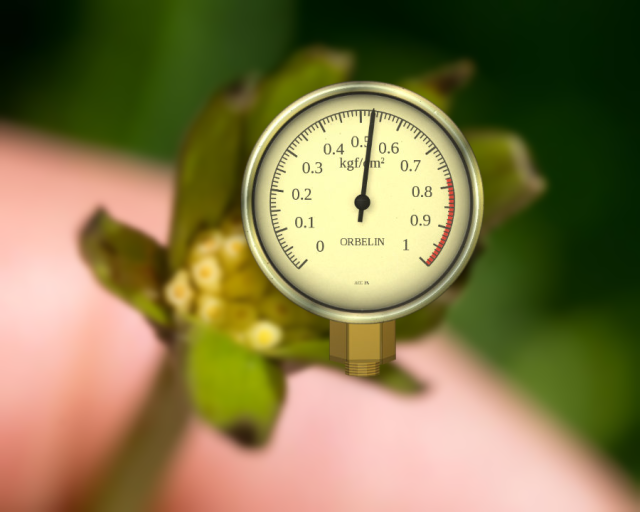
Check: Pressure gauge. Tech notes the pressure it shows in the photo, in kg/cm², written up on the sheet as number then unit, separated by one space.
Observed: 0.53 kg/cm²
